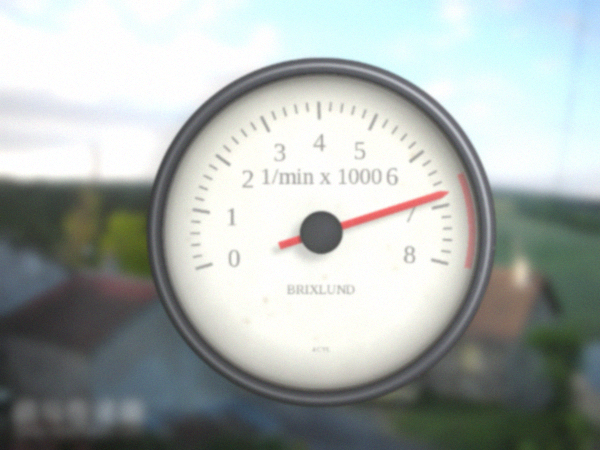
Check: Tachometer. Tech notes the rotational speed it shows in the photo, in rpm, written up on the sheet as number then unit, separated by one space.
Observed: 6800 rpm
